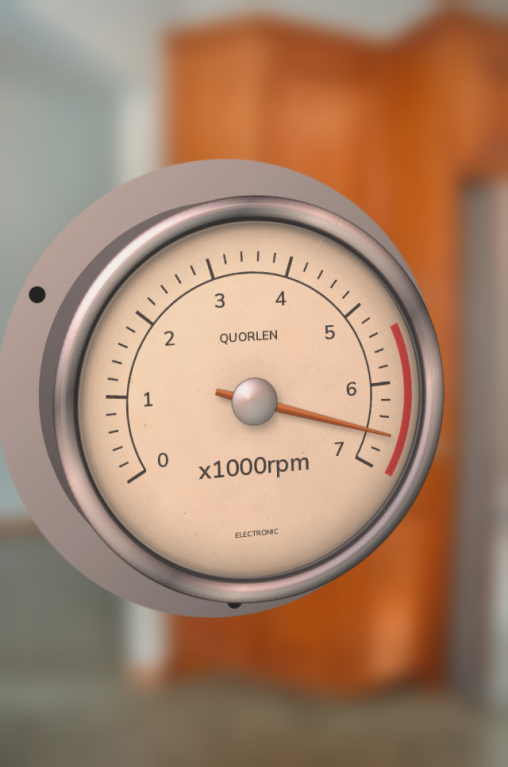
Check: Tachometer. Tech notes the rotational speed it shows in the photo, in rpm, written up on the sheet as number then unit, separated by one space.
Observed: 6600 rpm
